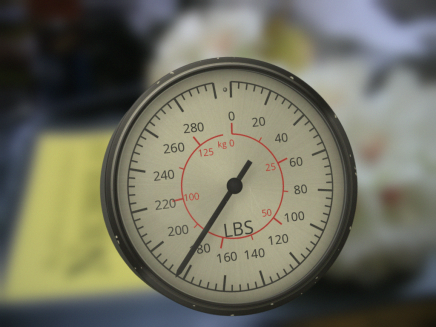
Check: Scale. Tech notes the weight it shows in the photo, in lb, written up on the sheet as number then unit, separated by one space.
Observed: 184 lb
